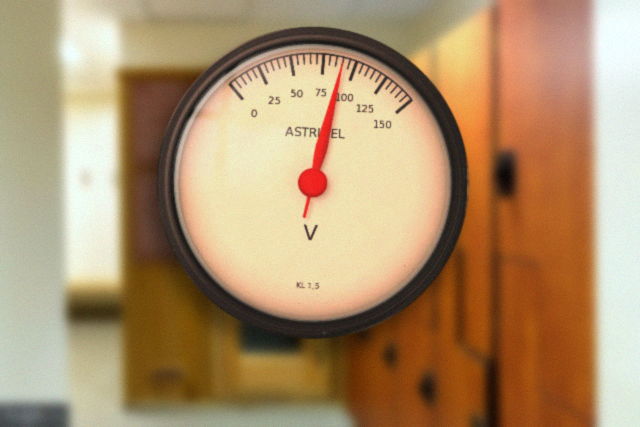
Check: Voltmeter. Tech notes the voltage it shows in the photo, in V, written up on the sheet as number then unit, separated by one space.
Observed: 90 V
